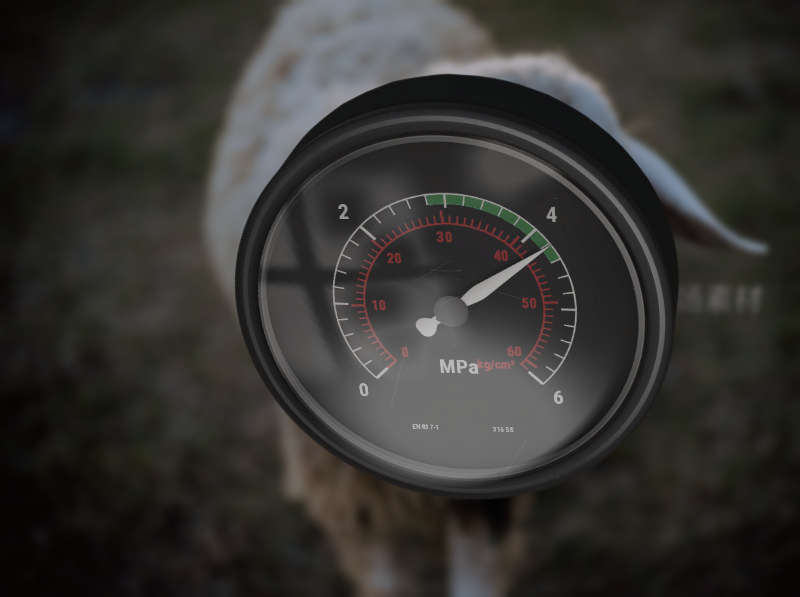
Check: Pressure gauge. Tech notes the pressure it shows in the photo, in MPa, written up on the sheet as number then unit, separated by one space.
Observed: 4.2 MPa
